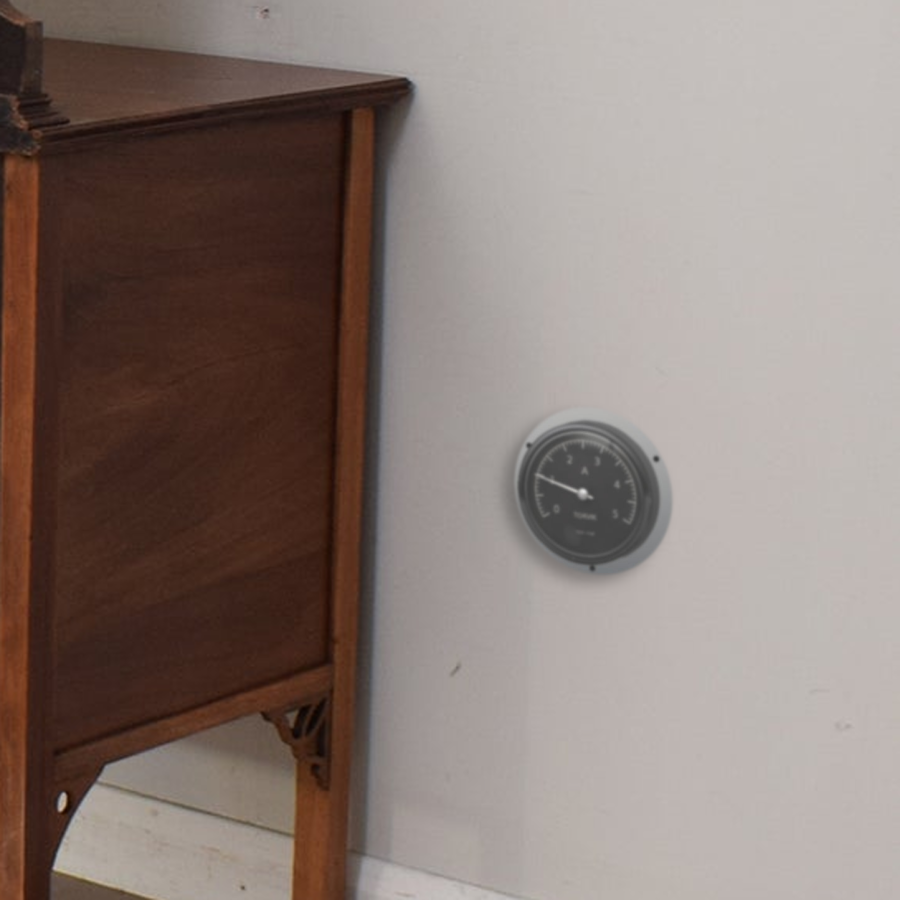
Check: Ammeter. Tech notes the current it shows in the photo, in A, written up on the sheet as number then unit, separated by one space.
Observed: 1 A
